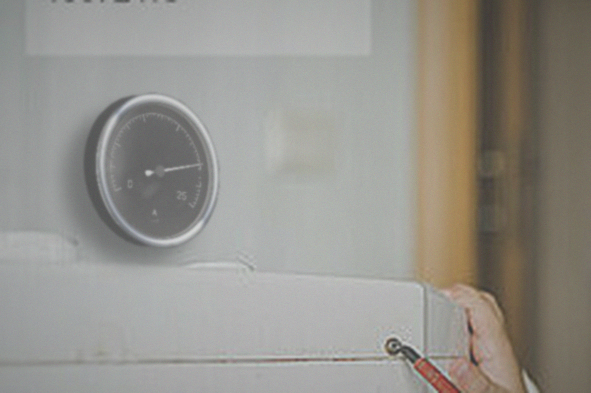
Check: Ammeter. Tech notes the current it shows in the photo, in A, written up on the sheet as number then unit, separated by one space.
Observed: 20 A
